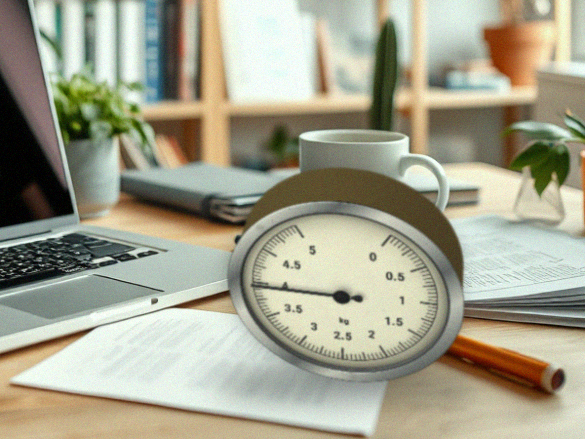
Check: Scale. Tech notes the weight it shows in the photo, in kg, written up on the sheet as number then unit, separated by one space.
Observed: 4 kg
